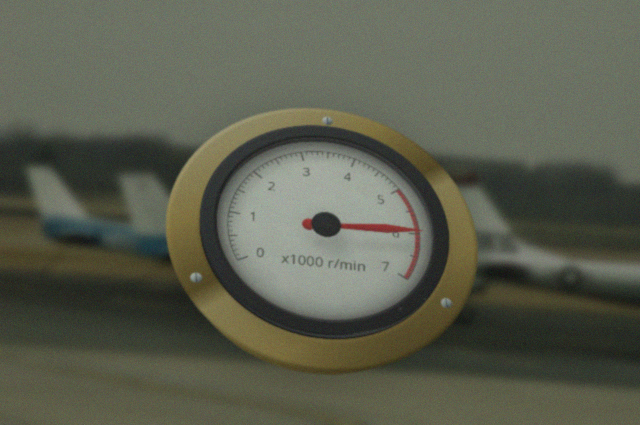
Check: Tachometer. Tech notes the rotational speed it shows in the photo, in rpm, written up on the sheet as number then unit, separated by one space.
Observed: 6000 rpm
